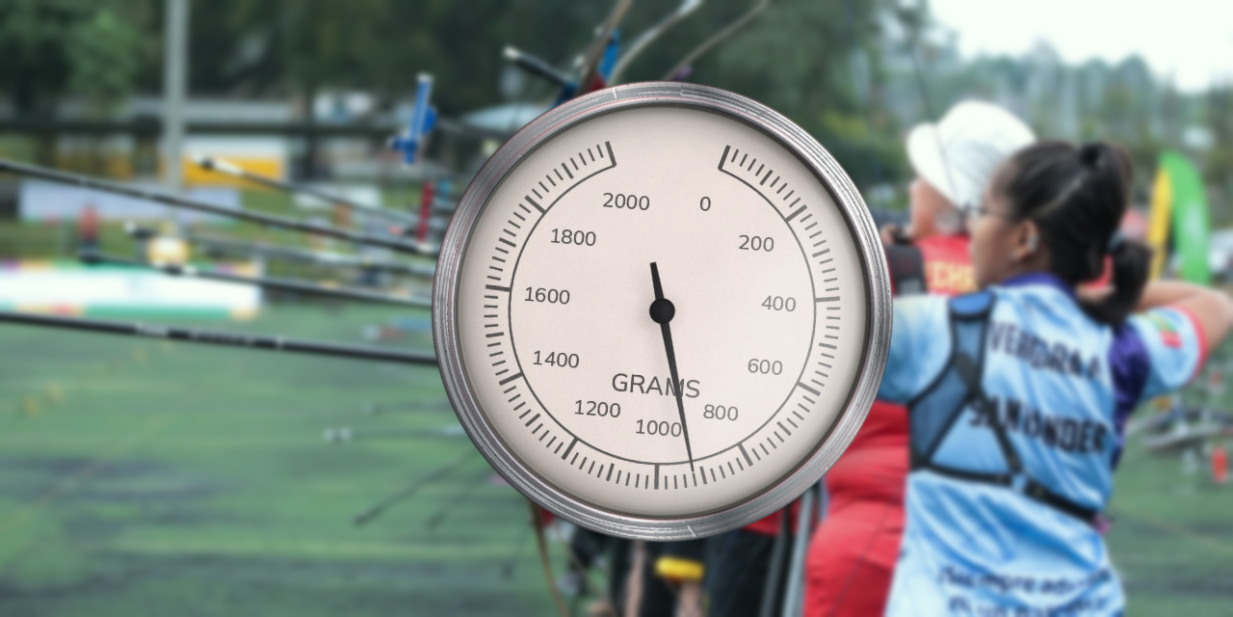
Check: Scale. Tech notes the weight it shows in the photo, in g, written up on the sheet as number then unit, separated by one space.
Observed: 920 g
